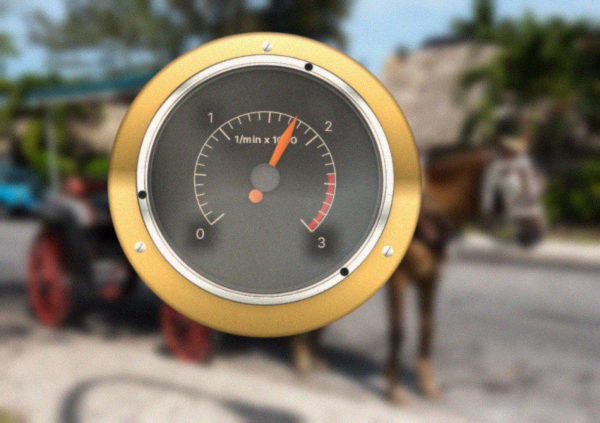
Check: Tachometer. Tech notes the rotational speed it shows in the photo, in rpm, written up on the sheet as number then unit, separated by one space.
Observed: 1750 rpm
